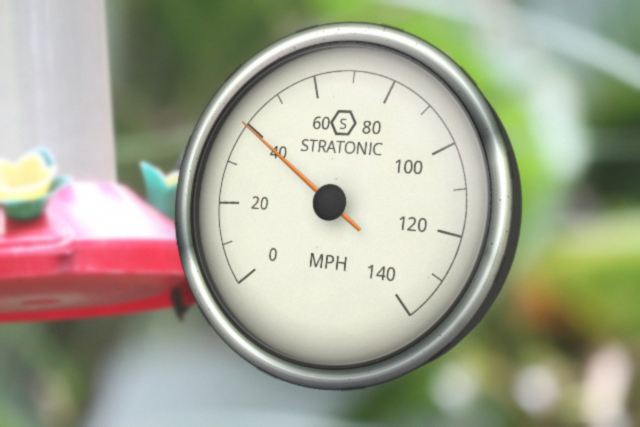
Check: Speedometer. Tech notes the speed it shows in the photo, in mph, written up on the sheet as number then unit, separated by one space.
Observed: 40 mph
